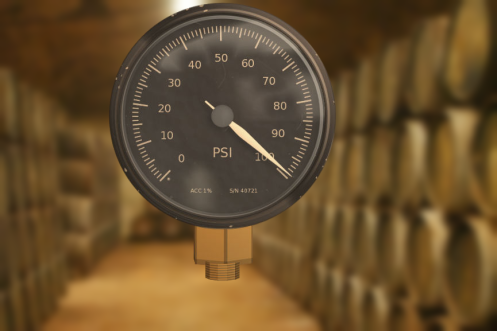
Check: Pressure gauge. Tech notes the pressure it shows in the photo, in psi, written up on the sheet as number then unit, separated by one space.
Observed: 99 psi
